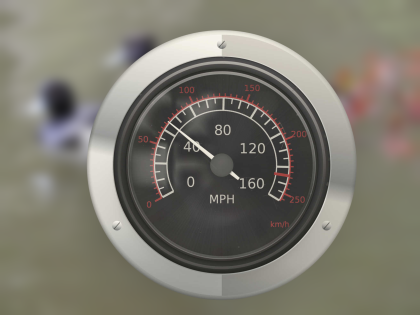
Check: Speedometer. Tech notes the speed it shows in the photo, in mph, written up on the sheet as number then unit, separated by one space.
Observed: 45 mph
